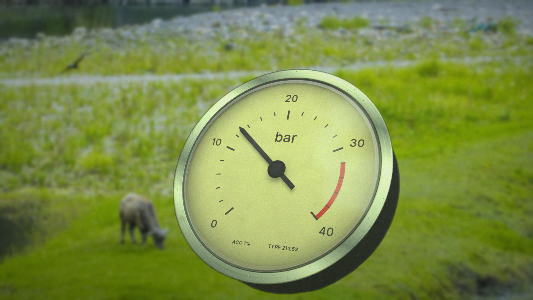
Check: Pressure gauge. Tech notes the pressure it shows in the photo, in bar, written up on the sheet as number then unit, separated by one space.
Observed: 13 bar
